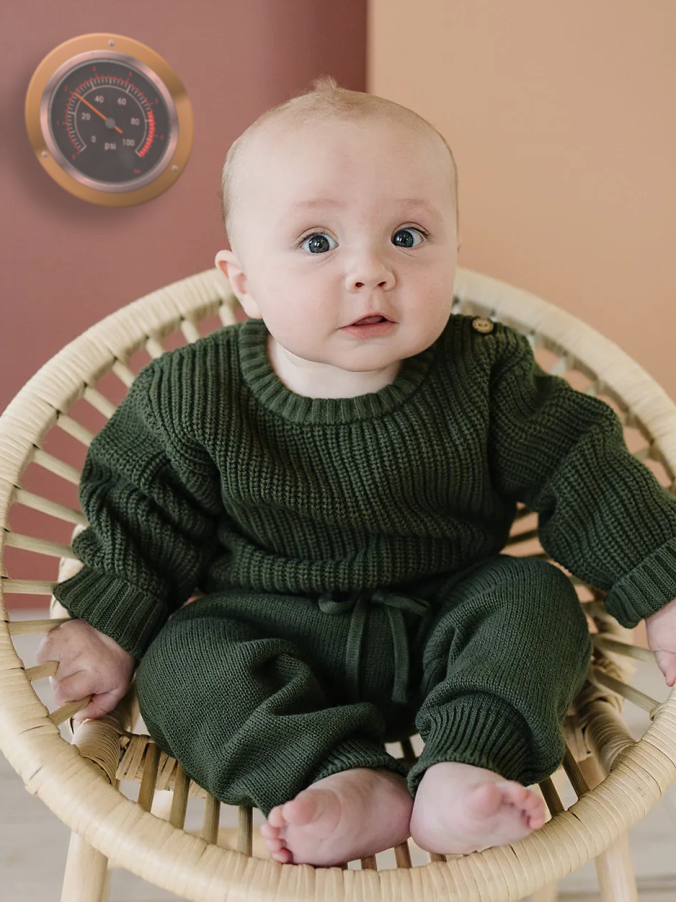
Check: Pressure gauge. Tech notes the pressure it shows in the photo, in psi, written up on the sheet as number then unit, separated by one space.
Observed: 30 psi
